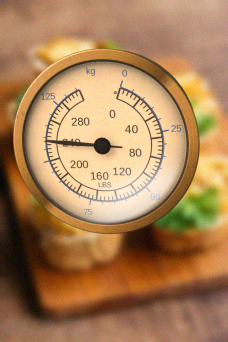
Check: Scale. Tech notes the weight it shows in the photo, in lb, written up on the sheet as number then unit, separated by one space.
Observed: 240 lb
